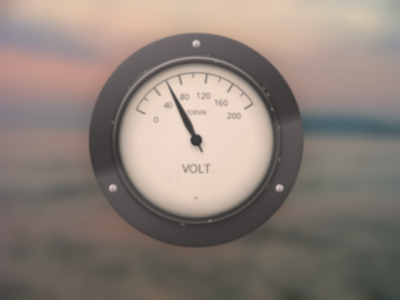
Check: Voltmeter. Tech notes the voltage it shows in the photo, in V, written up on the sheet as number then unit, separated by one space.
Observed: 60 V
